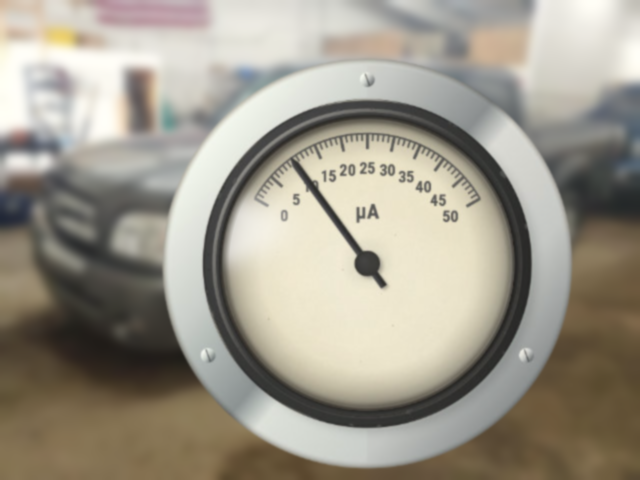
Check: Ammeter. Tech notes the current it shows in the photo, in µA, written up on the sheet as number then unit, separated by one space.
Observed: 10 µA
